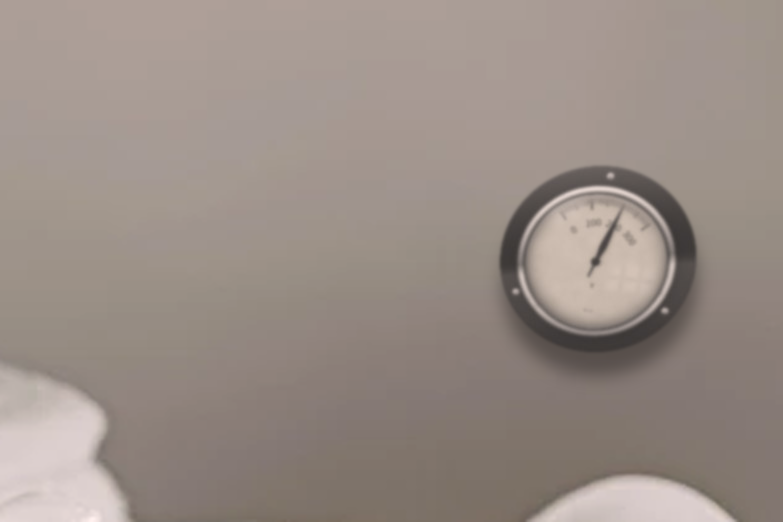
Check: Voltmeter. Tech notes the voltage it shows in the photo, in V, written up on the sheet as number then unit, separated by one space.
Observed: 200 V
